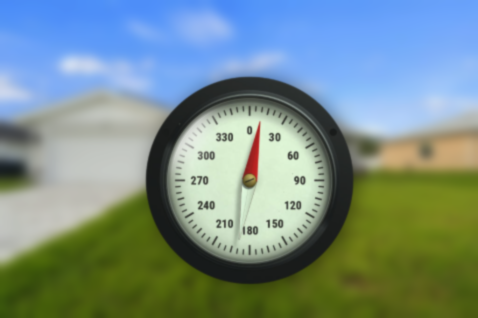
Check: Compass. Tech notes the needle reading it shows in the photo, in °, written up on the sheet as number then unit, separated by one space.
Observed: 10 °
